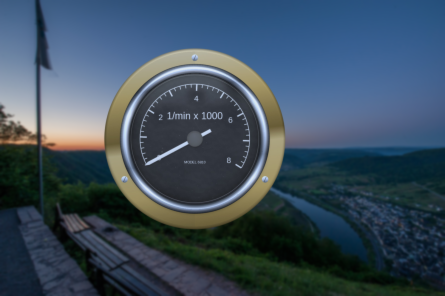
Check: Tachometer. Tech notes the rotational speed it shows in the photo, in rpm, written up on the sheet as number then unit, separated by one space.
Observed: 0 rpm
